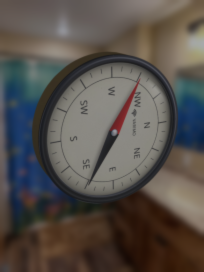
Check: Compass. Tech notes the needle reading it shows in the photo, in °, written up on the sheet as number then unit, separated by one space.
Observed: 300 °
